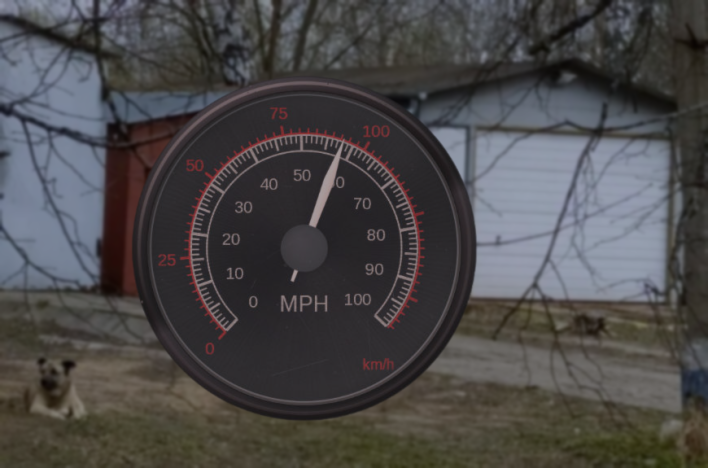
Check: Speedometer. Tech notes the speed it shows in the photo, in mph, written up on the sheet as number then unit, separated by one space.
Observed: 58 mph
